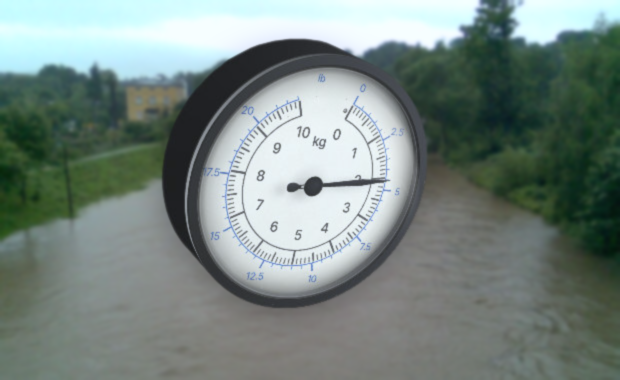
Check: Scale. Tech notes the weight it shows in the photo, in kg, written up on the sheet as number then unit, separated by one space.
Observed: 2 kg
